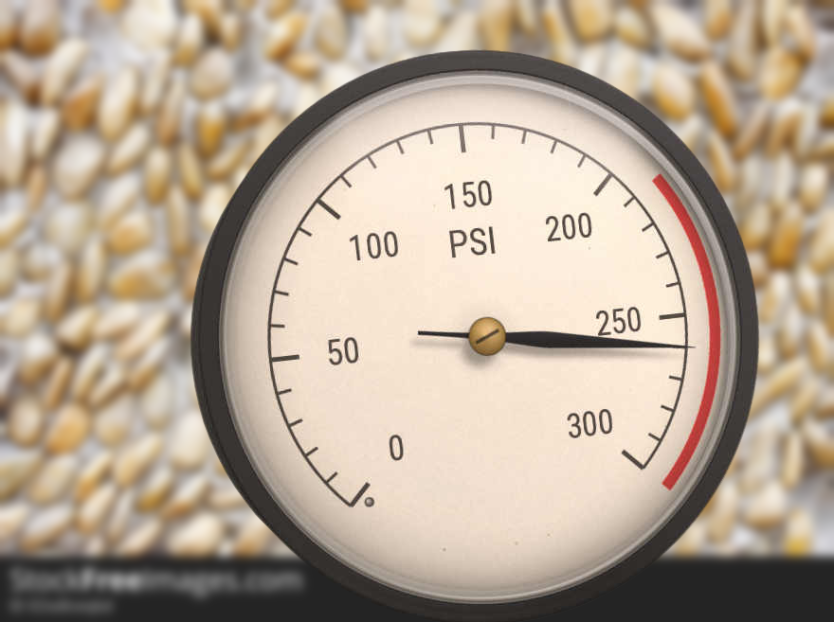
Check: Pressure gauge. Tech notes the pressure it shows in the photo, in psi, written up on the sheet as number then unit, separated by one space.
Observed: 260 psi
